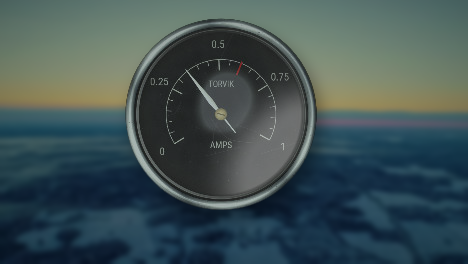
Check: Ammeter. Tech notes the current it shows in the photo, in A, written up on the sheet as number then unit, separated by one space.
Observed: 0.35 A
